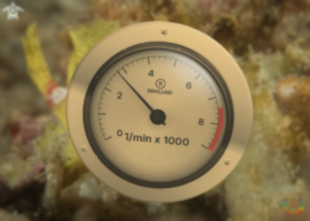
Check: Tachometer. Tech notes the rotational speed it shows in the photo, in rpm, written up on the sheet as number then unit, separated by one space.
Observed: 2800 rpm
